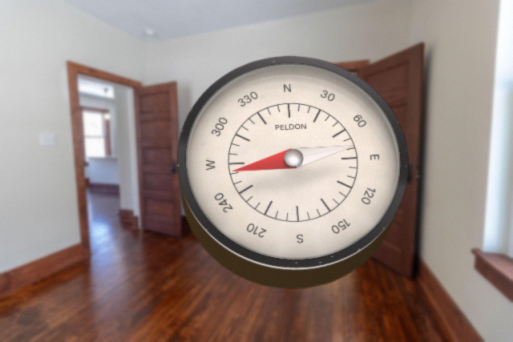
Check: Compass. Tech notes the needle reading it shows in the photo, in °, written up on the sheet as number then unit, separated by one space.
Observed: 260 °
